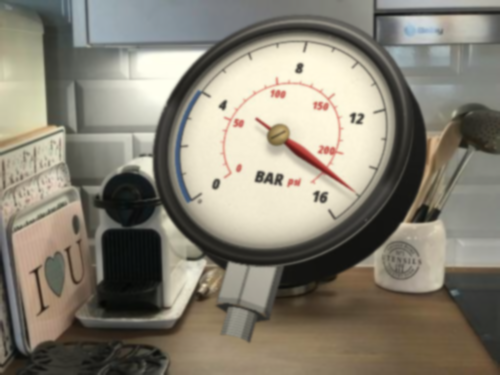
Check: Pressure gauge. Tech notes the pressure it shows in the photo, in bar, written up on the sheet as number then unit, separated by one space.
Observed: 15 bar
